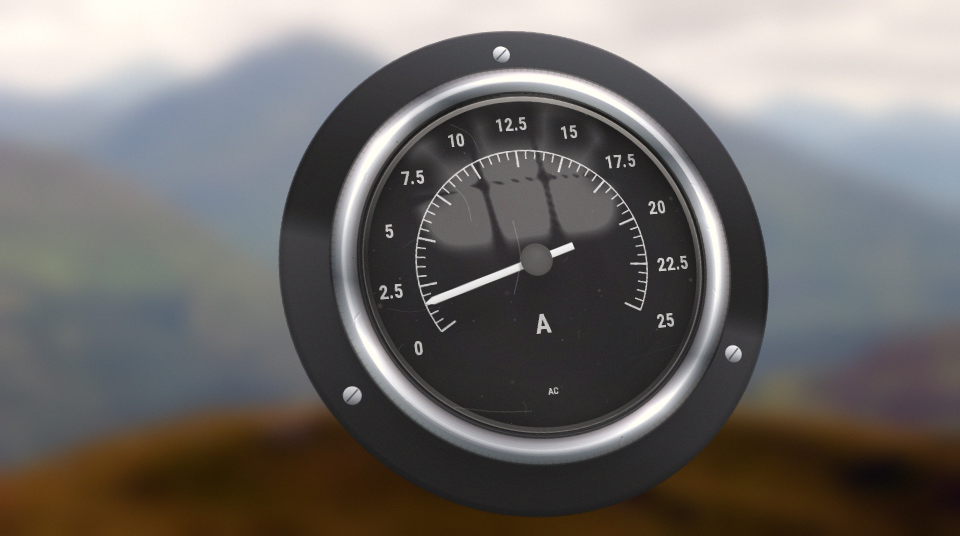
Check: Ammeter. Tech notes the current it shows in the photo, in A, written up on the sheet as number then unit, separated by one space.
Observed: 1.5 A
